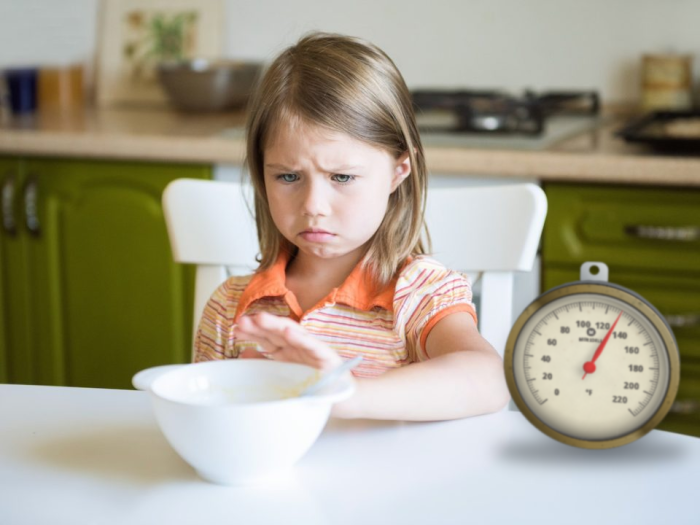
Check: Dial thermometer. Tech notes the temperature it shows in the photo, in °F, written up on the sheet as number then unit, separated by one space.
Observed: 130 °F
